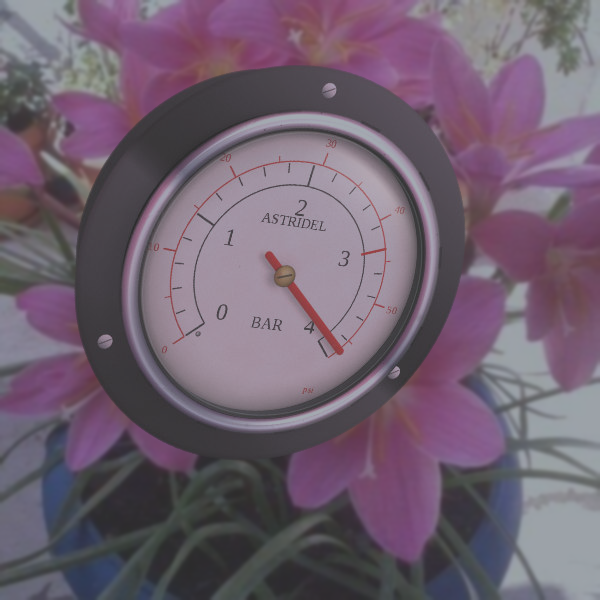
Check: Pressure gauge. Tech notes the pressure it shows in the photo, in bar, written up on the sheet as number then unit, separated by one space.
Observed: 3.9 bar
